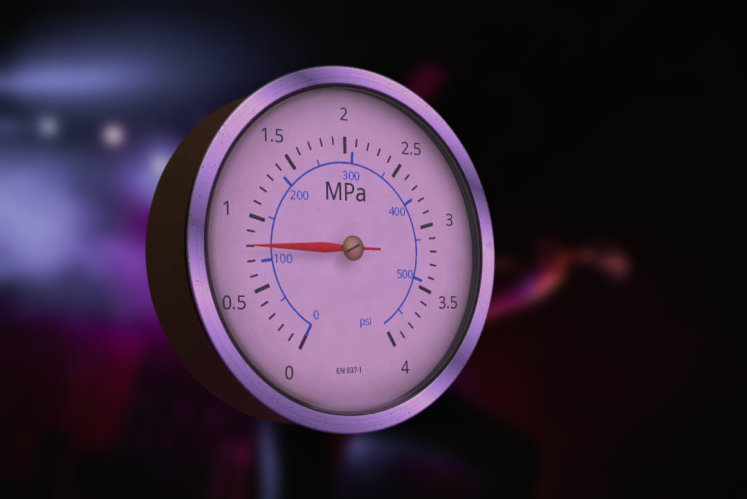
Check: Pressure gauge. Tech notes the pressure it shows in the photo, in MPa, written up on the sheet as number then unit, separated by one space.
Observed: 0.8 MPa
